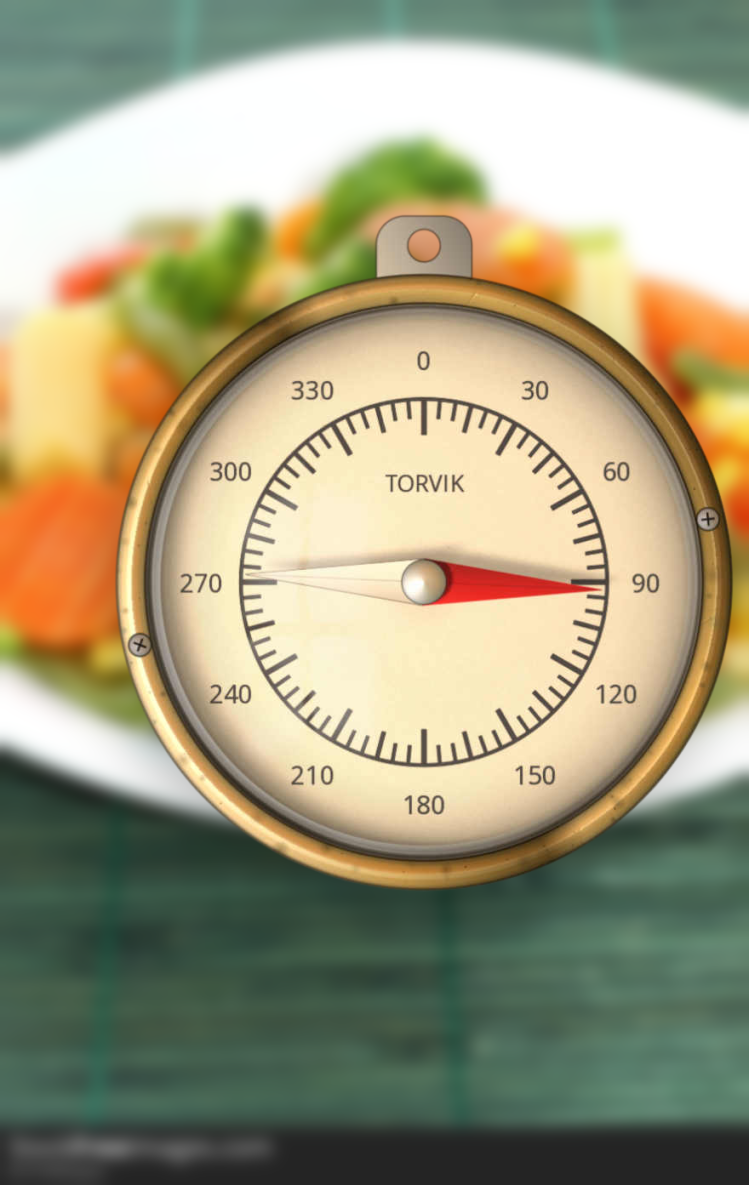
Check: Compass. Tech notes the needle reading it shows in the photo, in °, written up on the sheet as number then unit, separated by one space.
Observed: 92.5 °
